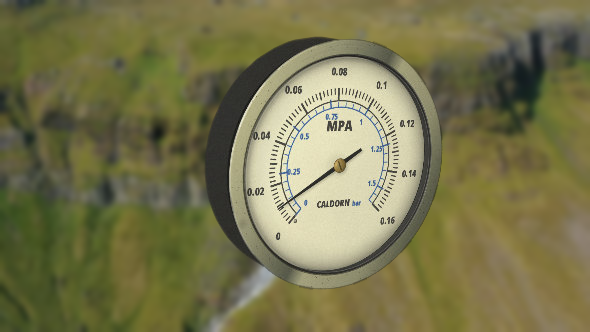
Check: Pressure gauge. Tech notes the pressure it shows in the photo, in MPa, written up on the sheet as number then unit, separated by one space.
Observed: 0.01 MPa
